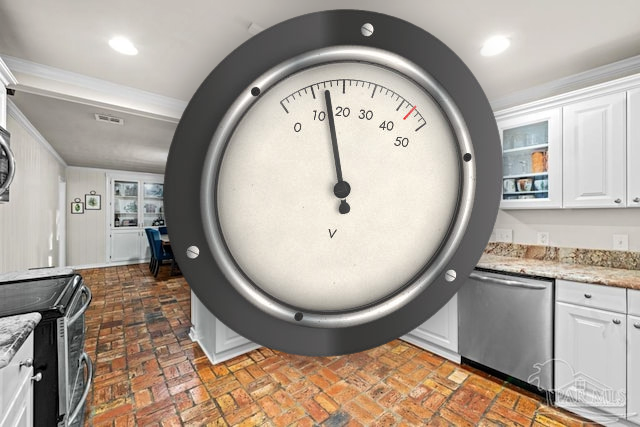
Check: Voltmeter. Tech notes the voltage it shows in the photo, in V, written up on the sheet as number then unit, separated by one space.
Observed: 14 V
